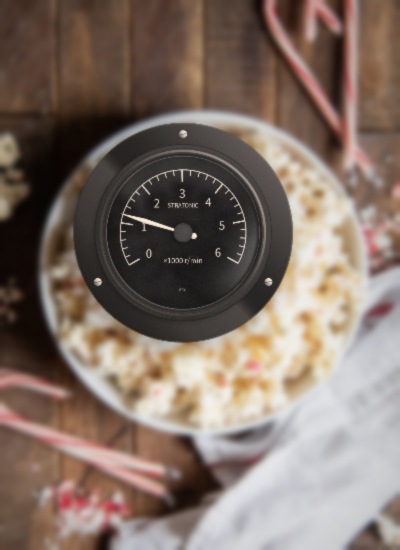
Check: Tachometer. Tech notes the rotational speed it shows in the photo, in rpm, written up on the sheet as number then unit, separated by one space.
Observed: 1200 rpm
